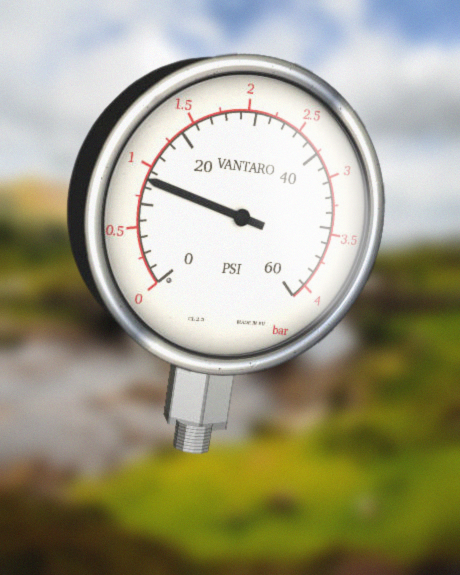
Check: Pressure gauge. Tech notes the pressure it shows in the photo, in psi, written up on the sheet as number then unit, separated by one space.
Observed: 13 psi
